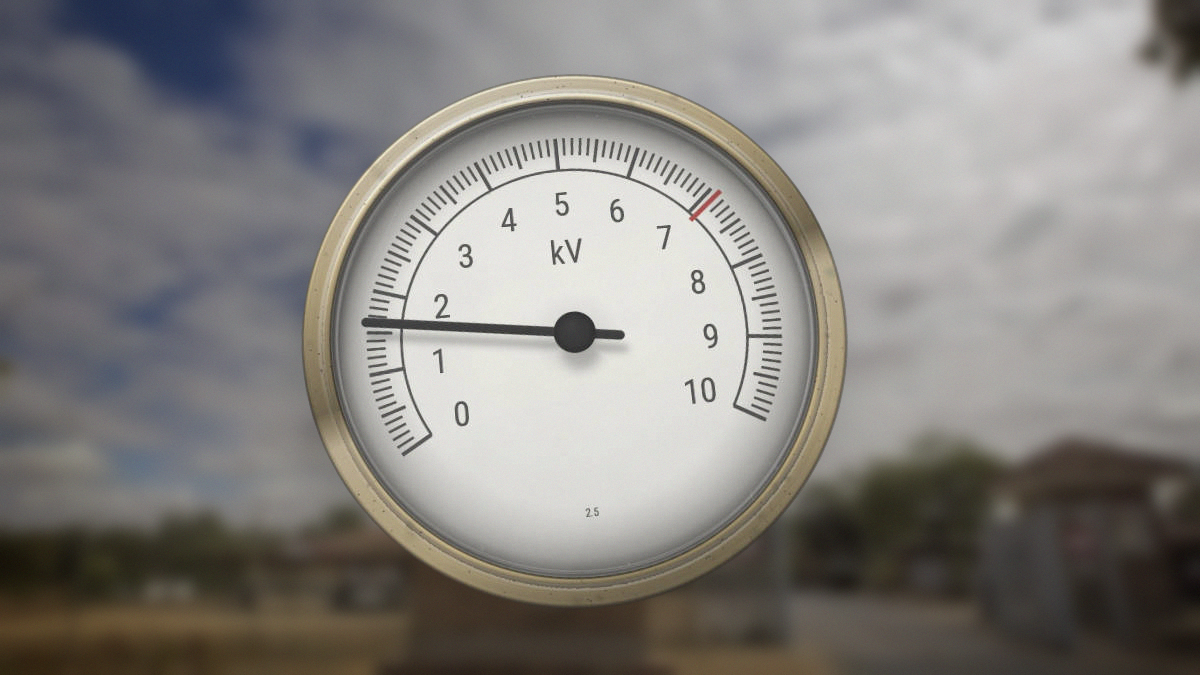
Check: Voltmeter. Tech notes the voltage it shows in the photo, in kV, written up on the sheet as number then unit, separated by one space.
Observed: 1.6 kV
